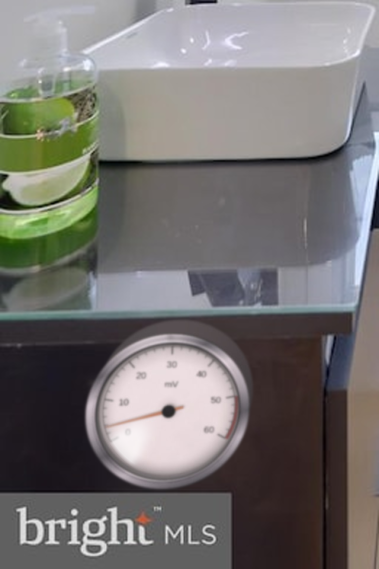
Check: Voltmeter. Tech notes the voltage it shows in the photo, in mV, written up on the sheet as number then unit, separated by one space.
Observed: 4 mV
